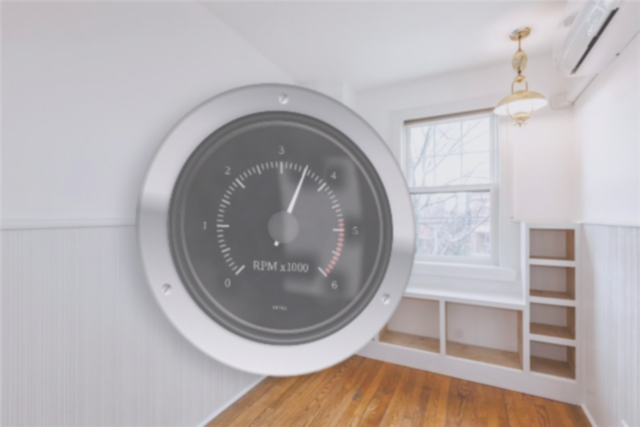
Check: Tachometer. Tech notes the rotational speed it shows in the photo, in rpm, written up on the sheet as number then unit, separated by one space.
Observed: 3500 rpm
